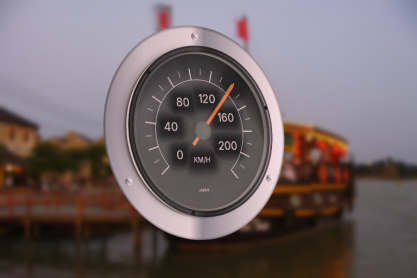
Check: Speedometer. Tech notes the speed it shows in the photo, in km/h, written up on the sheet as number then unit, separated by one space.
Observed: 140 km/h
